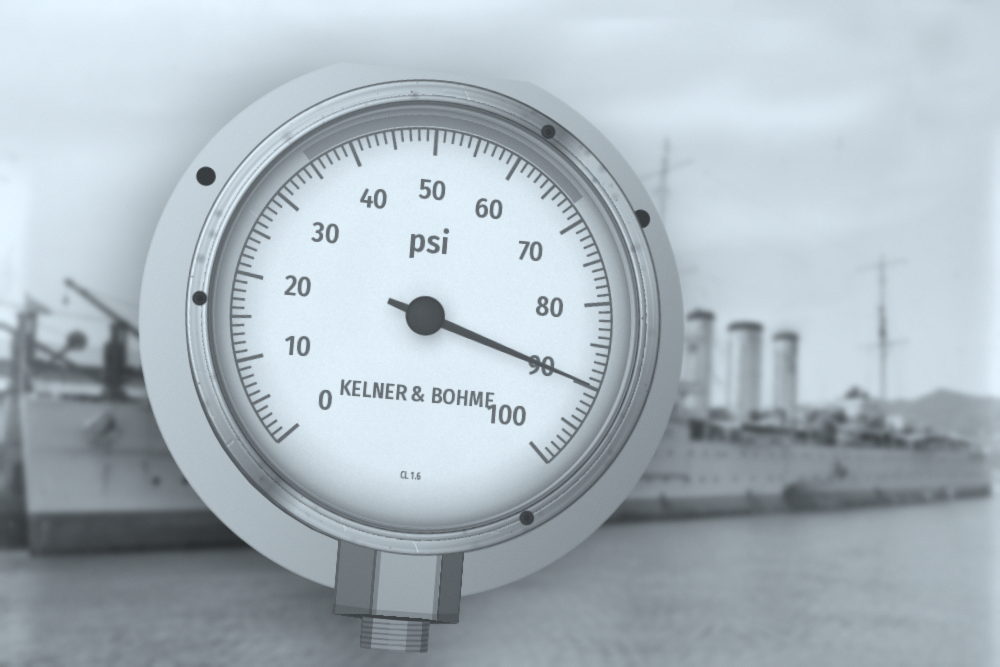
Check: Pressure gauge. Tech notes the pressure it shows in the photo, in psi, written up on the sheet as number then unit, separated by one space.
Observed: 90 psi
